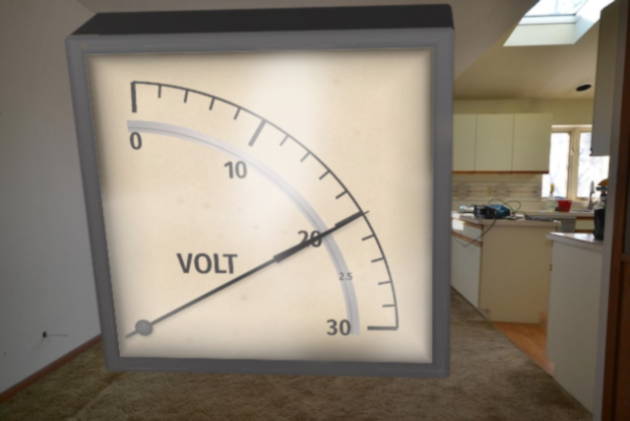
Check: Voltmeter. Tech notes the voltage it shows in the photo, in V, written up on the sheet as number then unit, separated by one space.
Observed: 20 V
